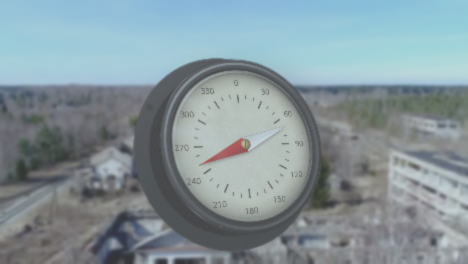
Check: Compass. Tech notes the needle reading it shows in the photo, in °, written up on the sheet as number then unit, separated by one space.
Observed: 250 °
